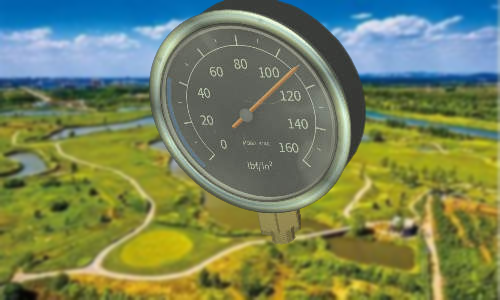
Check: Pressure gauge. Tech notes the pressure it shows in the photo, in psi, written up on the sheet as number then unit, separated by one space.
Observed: 110 psi
